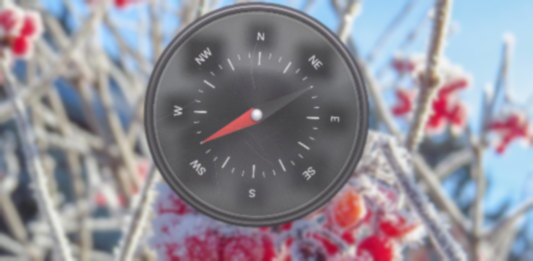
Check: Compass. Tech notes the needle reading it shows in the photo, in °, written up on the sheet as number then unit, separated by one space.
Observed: 240 °
